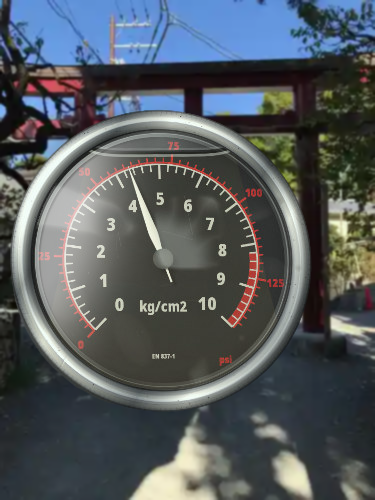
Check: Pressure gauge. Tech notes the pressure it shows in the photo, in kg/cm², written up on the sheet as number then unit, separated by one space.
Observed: 4.3 kg/cm²
